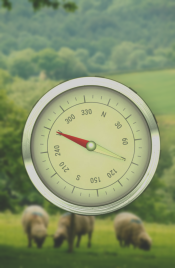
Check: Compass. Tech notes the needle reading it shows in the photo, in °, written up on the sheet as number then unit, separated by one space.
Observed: 270 °
